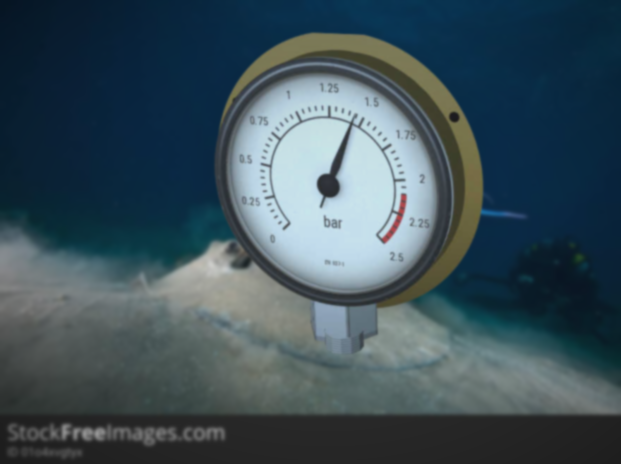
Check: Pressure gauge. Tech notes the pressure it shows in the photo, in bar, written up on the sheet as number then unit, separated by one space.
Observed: 1.45 bar
